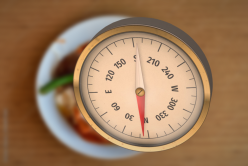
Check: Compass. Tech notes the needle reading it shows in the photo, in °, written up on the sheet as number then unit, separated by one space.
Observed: 5 °
